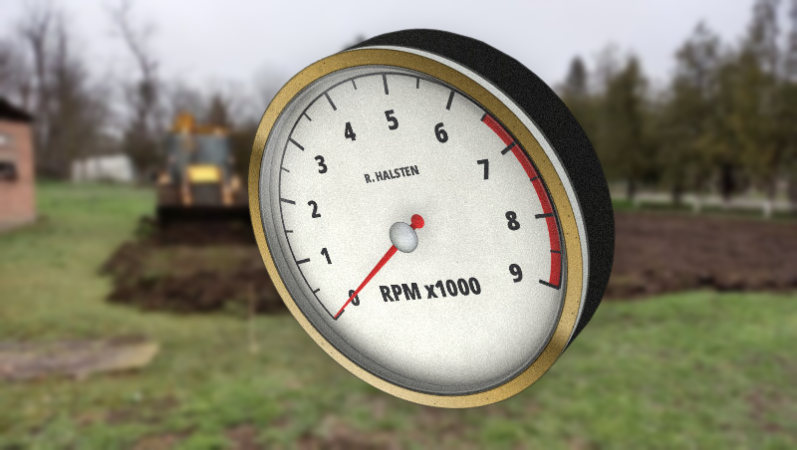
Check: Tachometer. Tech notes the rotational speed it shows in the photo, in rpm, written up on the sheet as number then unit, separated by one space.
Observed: 0 rpm
